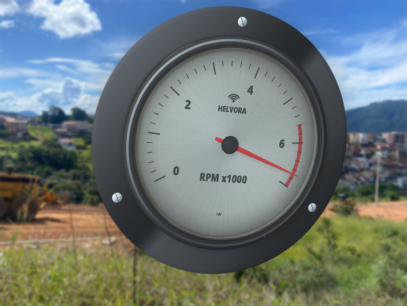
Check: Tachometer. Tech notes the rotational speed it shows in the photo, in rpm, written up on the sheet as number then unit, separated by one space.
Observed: 6700 rpm
